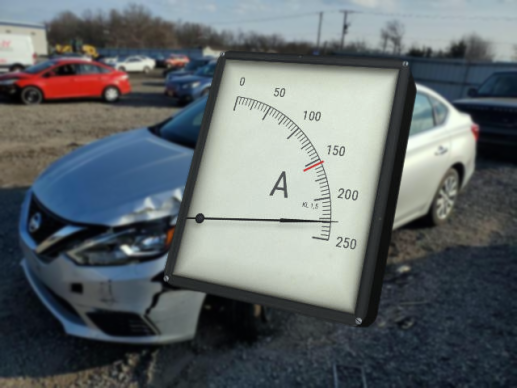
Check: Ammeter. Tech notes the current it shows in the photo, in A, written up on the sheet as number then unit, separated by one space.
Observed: 230 A
